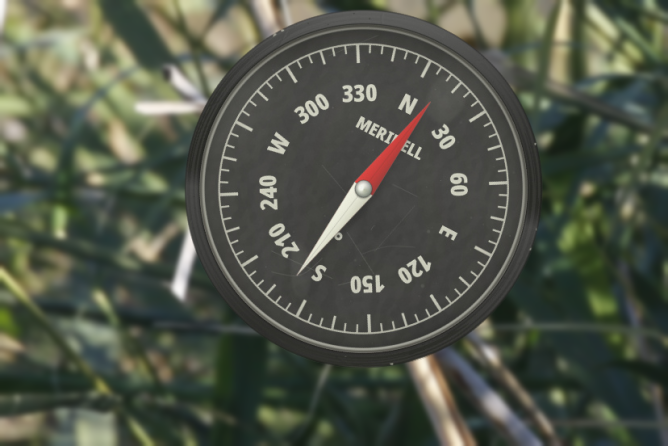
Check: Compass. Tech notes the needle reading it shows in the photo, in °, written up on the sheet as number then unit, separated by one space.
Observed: 10 °
